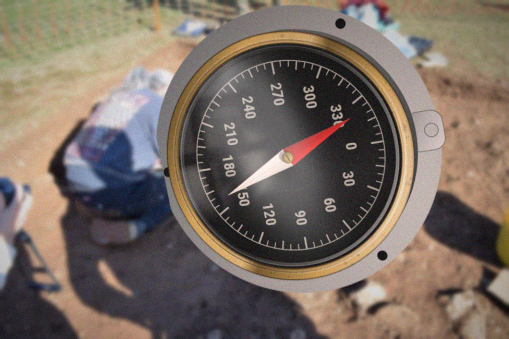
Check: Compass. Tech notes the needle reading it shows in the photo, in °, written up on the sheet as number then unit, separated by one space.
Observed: 337.5 °
